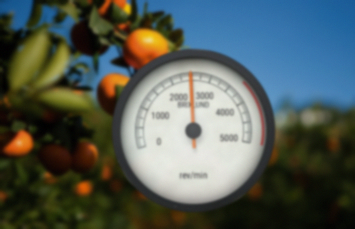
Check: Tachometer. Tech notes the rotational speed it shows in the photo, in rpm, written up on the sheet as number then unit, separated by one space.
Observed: 2500 rpm
